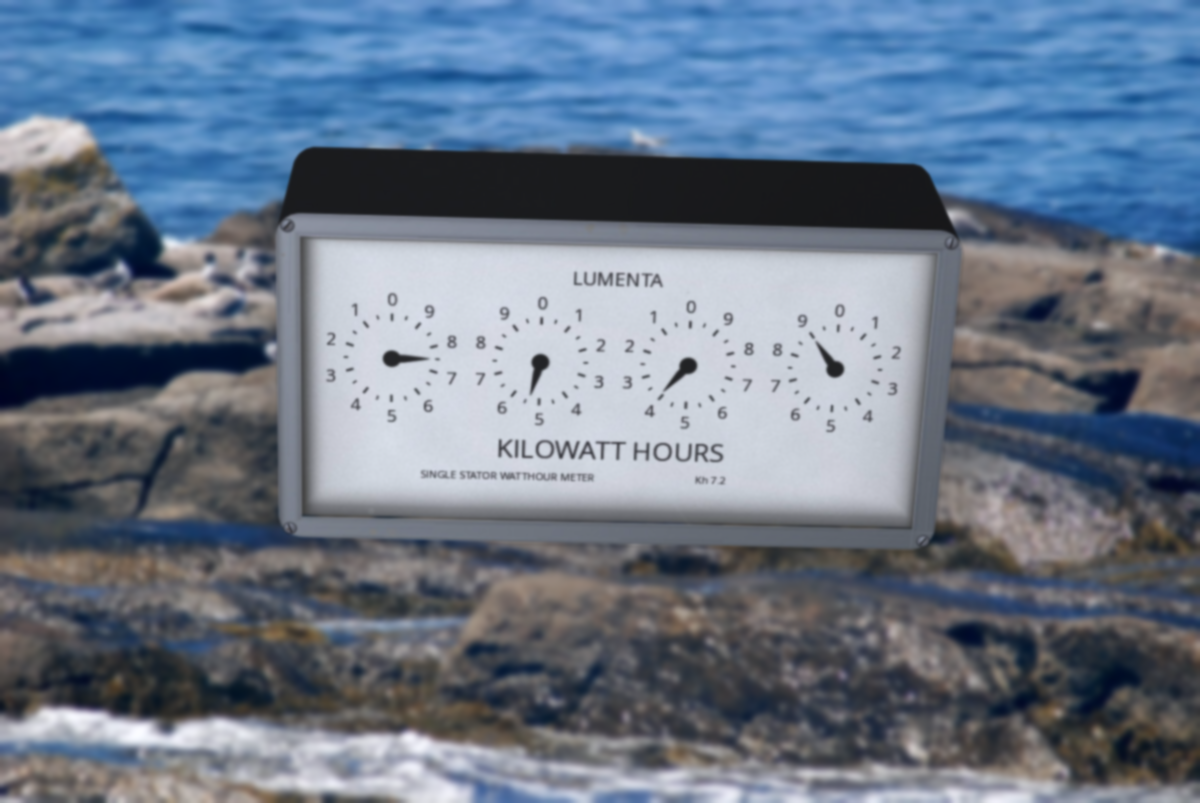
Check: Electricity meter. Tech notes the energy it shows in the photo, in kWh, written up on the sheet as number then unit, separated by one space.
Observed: 7539 kWh
